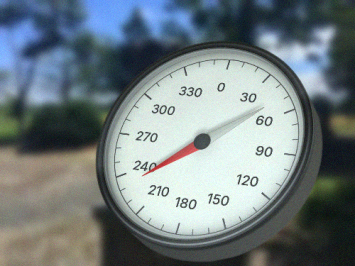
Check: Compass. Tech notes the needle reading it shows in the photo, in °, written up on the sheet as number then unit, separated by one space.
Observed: 230 °
